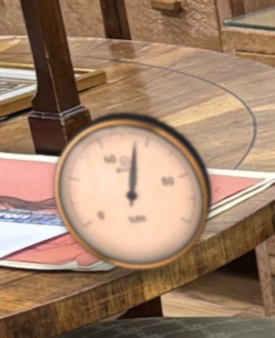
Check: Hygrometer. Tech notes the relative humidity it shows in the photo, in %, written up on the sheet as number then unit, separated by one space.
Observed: 55 %
